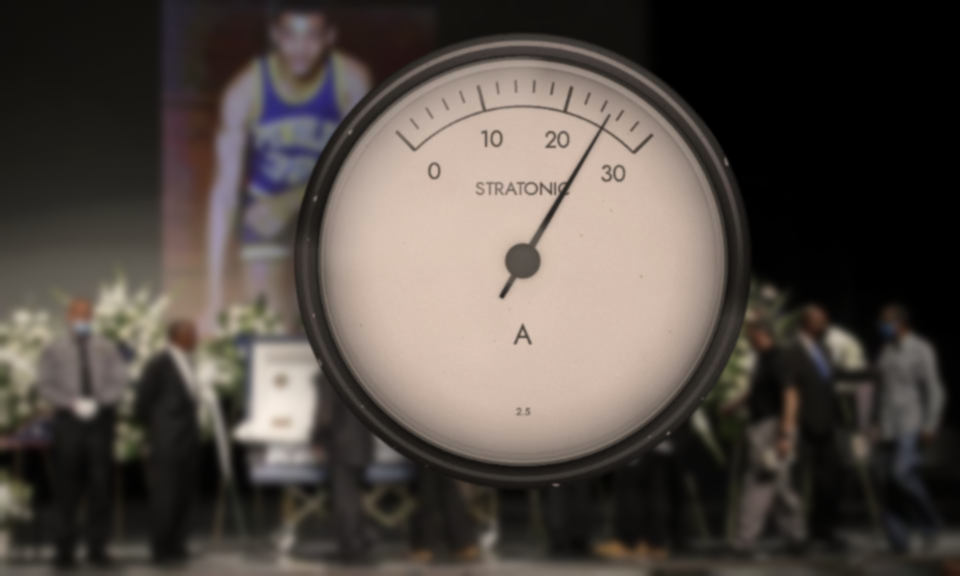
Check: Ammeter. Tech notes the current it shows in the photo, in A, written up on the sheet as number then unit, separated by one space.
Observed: 25 A
